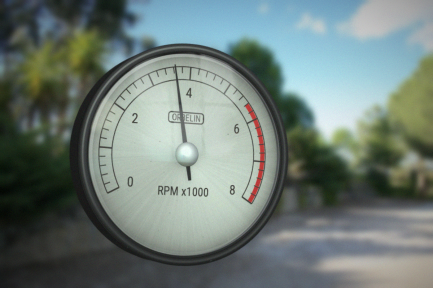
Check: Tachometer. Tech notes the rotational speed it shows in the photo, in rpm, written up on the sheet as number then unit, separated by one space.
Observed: 3600 rpm
